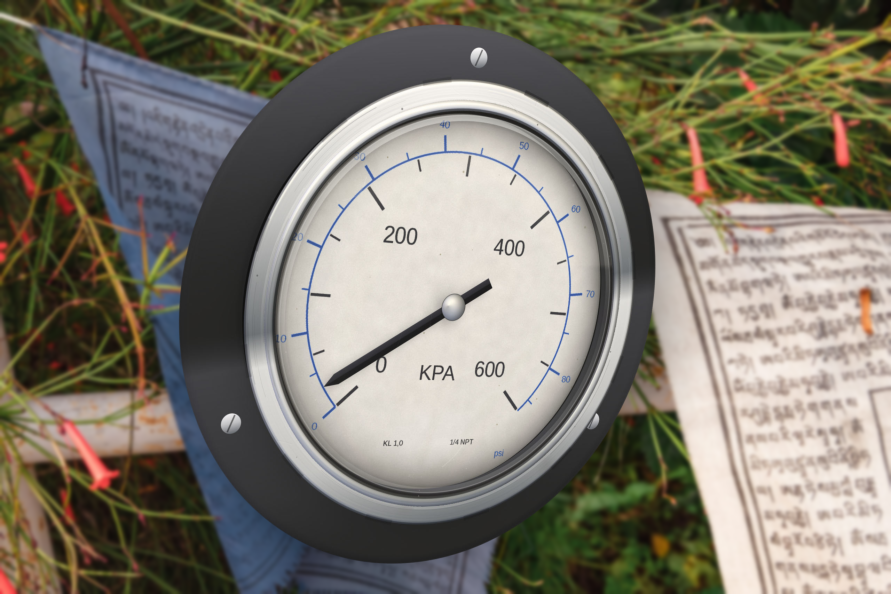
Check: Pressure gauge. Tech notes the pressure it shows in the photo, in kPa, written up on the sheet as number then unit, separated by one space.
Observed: 25 kPa
